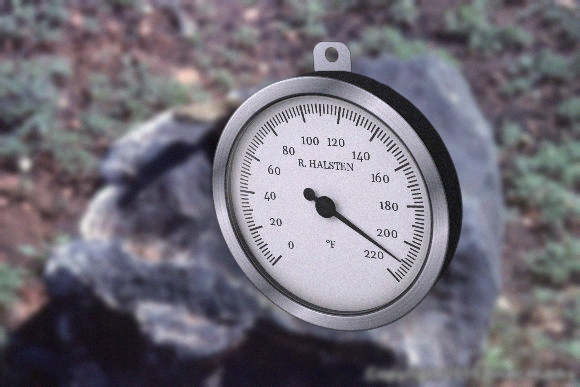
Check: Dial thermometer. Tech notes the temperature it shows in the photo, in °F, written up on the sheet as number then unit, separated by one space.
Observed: 210 °F
